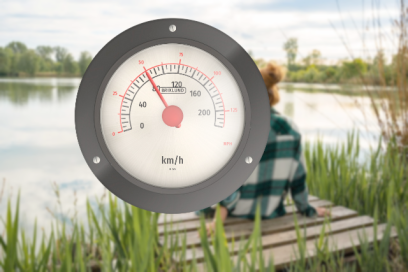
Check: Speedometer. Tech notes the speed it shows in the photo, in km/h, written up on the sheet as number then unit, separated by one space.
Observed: 80 km/h
